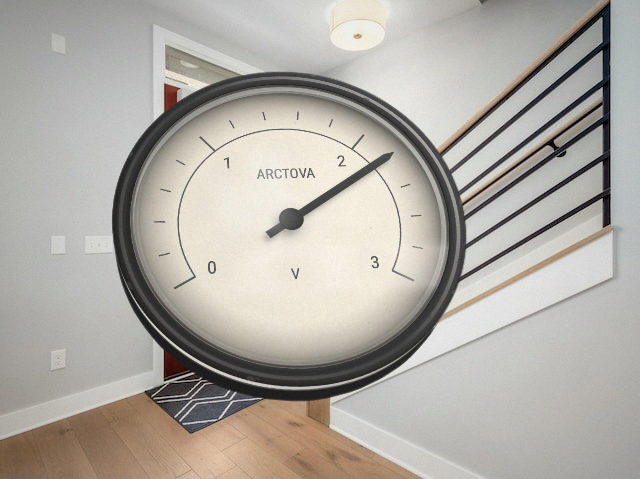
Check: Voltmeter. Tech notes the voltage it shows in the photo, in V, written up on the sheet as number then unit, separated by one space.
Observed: 2.2 V
